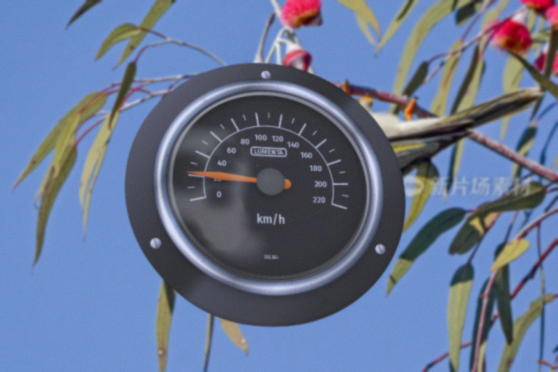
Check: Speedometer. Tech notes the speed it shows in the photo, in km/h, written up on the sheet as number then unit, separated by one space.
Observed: 20 km/h
